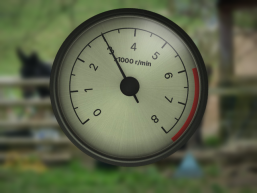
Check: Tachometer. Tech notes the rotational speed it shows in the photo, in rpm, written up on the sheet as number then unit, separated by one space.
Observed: 3000 rpm
